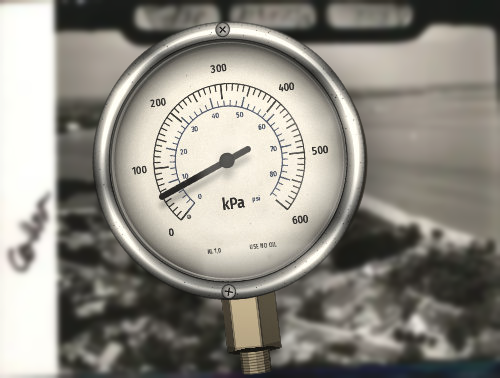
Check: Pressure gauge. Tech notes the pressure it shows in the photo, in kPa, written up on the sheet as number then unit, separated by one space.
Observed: 50 kPa
